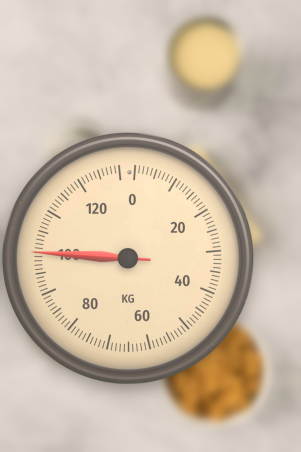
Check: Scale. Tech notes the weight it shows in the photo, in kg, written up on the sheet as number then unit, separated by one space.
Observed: 100 kg
